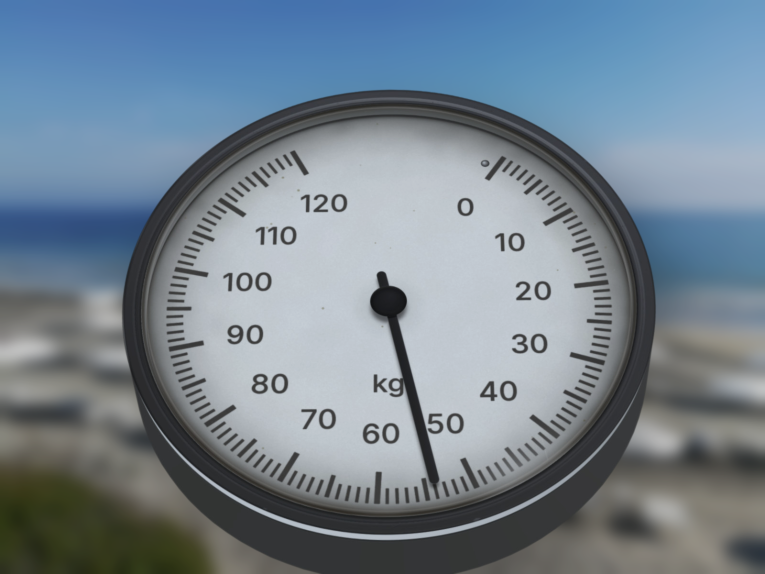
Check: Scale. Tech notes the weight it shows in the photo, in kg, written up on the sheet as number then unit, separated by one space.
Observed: 54 kg
